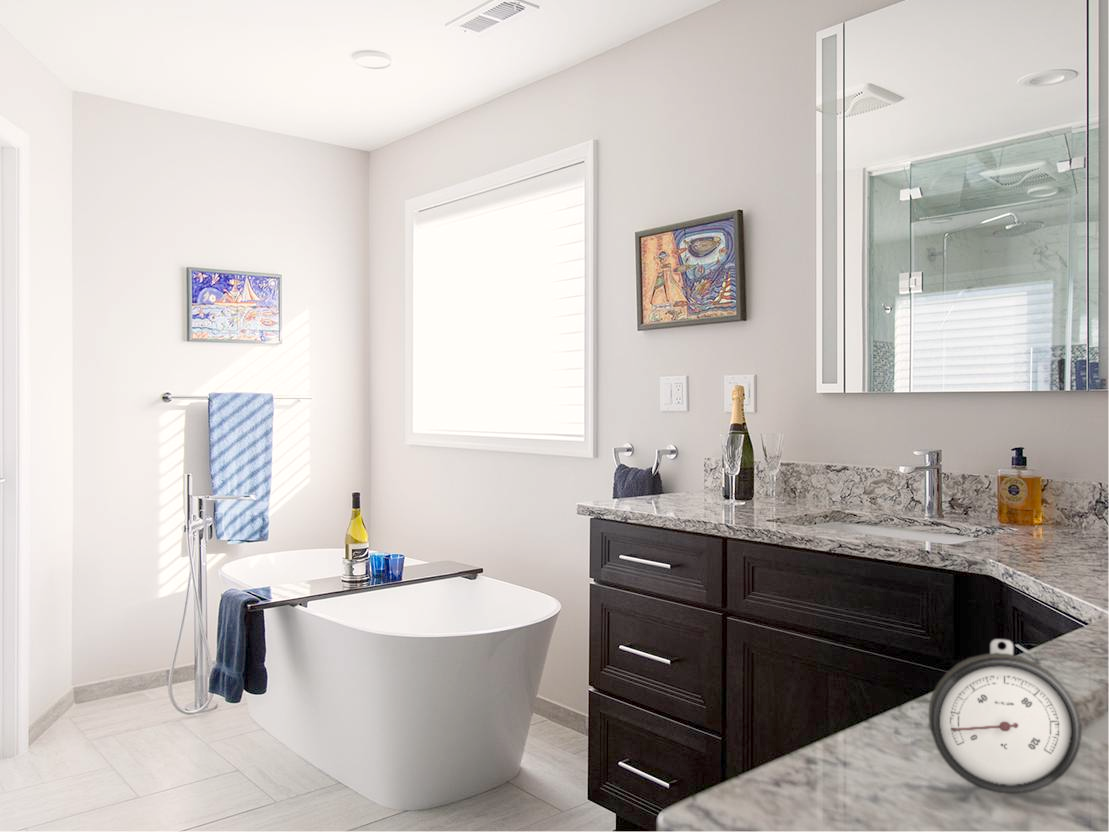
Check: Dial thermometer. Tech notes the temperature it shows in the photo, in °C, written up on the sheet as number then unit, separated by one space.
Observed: 10 °C
